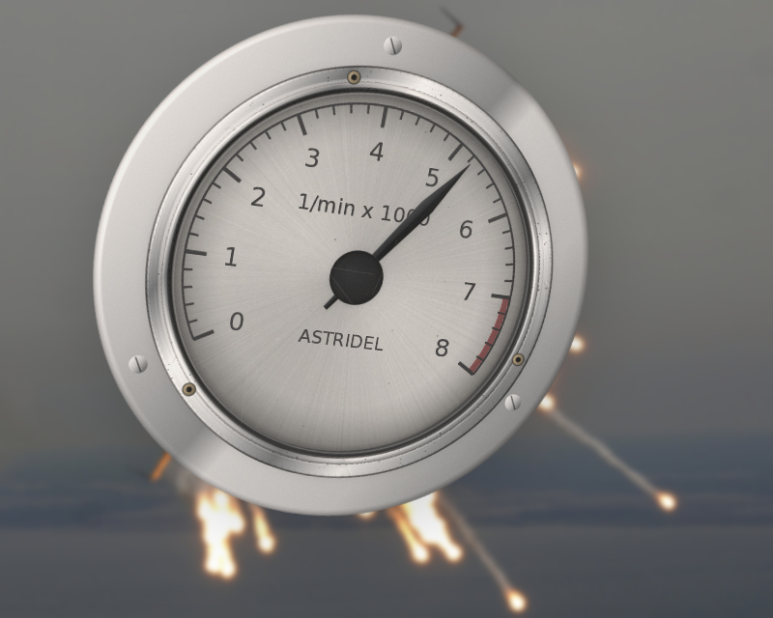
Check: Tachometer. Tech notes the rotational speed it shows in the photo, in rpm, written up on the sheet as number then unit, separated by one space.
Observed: 5200 rpm
